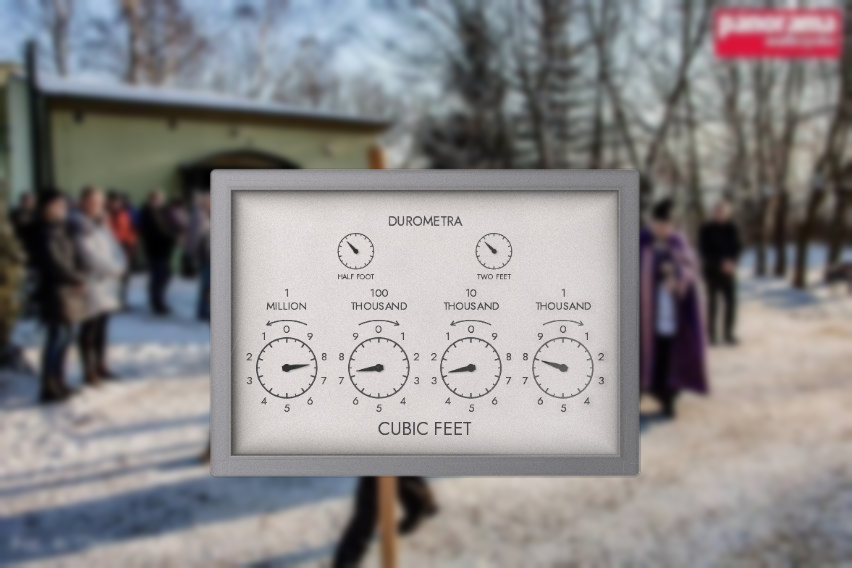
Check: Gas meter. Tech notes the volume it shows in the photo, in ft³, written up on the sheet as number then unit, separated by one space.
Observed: 772800 ft³
